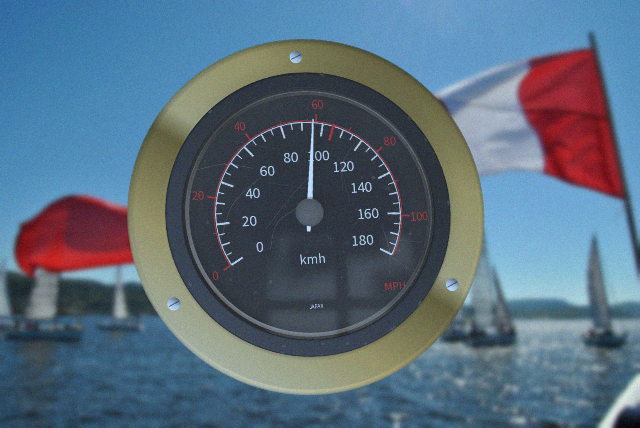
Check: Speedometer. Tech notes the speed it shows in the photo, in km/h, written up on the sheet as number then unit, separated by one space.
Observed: 95 km/h
